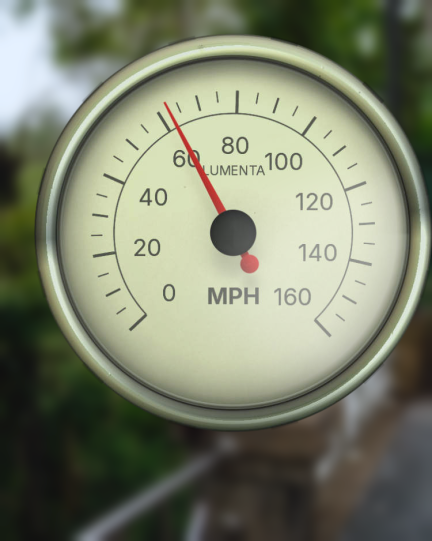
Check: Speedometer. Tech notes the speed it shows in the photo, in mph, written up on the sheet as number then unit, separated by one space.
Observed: 62.5 mph
